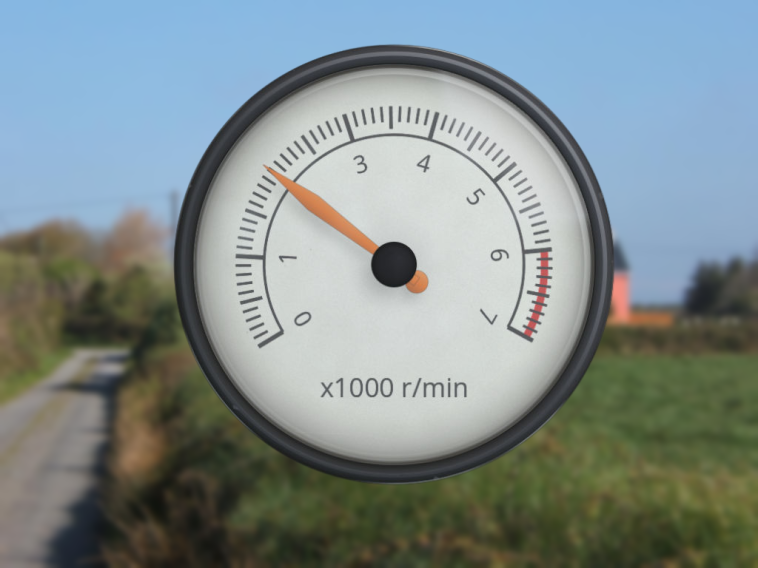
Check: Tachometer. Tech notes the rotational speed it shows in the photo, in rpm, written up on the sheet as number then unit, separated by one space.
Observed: 2000 rpm
